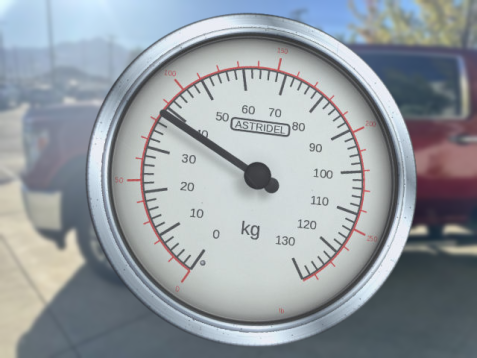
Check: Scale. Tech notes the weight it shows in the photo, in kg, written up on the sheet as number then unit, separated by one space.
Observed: 38 kg
